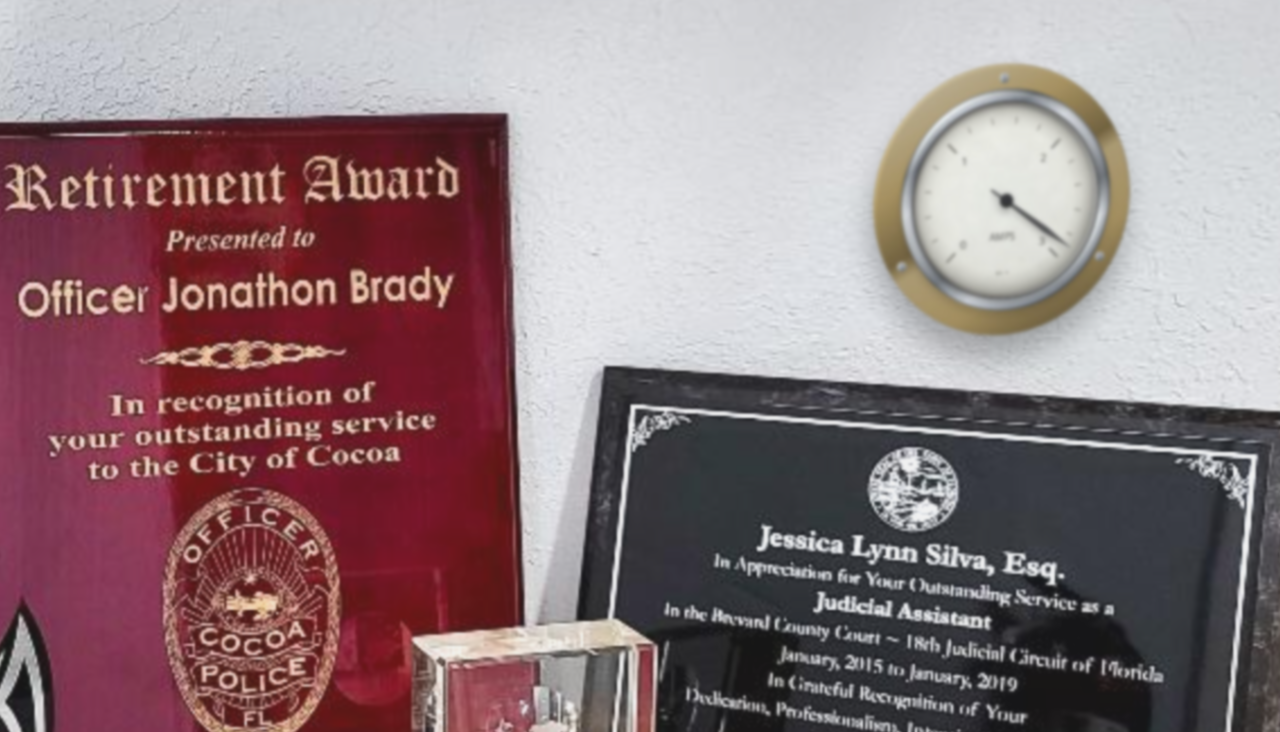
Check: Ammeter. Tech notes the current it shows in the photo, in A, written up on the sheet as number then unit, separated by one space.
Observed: 2.9 A
